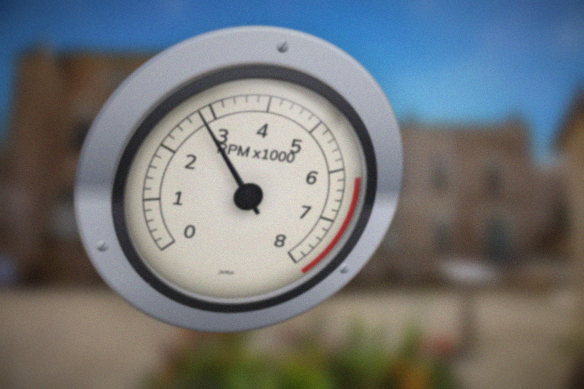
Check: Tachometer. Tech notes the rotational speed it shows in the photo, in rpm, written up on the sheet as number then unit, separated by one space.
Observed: 2800 rpm
